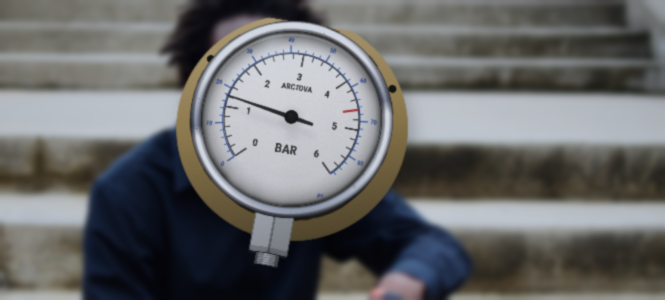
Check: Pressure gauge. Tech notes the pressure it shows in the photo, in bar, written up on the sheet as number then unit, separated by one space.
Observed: 1.2 bar
